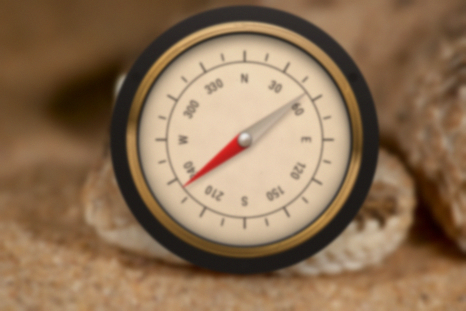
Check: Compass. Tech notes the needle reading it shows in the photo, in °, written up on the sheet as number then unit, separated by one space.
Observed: 232.5 °
